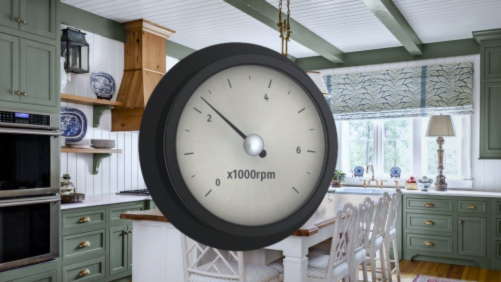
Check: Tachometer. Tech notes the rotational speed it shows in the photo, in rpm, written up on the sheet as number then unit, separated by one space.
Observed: 2250 rpm
